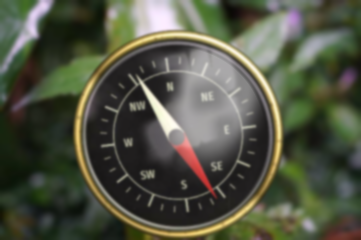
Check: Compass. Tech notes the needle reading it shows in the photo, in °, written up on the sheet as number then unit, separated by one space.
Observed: 155 °
